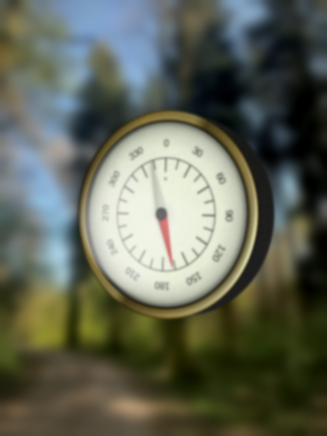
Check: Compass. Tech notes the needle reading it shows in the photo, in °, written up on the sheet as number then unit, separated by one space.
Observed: 165 °
